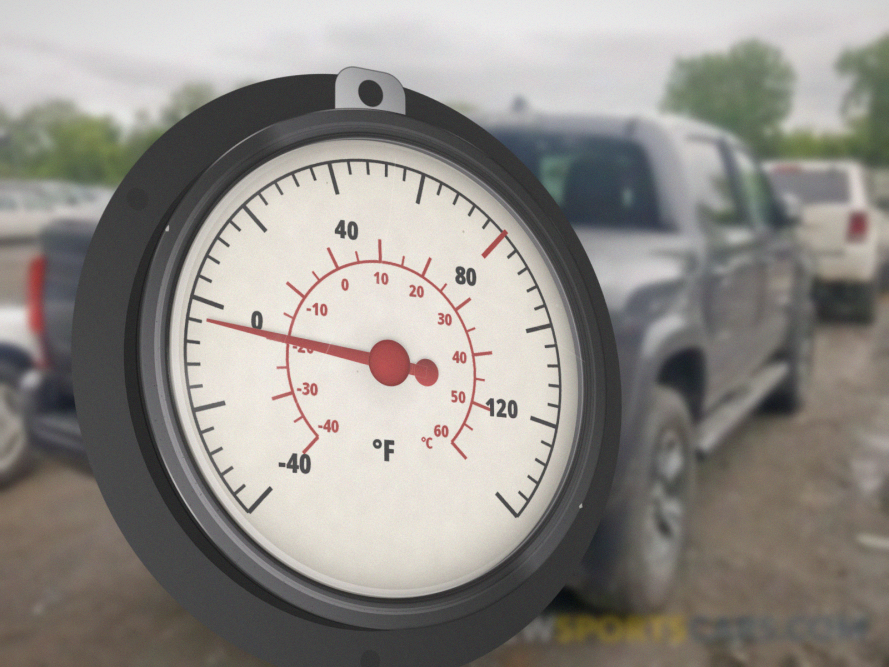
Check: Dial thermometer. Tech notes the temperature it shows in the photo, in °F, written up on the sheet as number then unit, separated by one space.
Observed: -4 °F
